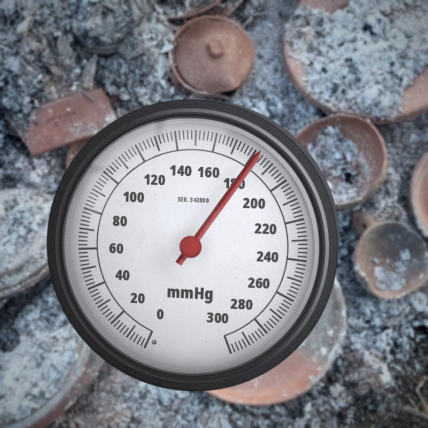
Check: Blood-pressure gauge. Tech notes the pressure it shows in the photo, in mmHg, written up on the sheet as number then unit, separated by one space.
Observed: 182 mmHg
